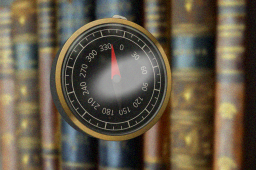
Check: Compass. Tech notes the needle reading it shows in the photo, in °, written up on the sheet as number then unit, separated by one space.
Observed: 340 °
